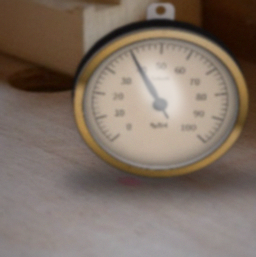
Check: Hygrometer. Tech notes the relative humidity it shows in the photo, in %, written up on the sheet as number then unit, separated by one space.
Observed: 40 %
